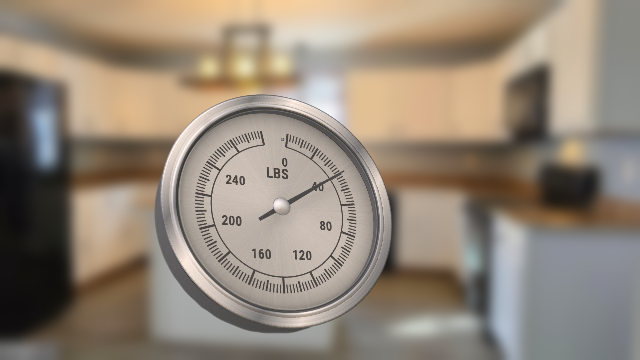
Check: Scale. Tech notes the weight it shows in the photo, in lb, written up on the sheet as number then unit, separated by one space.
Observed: 40 lb
